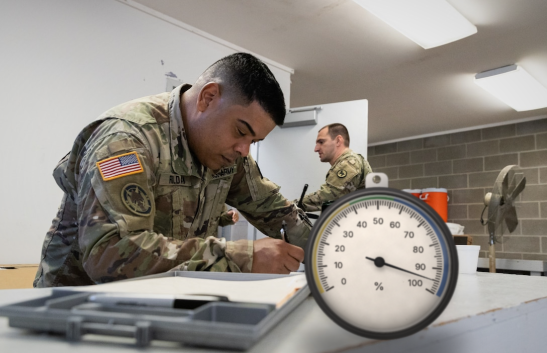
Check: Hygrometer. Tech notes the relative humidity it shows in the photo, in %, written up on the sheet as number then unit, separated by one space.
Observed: 95 %
